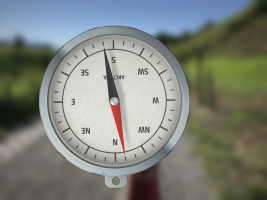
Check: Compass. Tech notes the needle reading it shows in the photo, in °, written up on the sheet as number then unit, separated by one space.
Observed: 350 °
